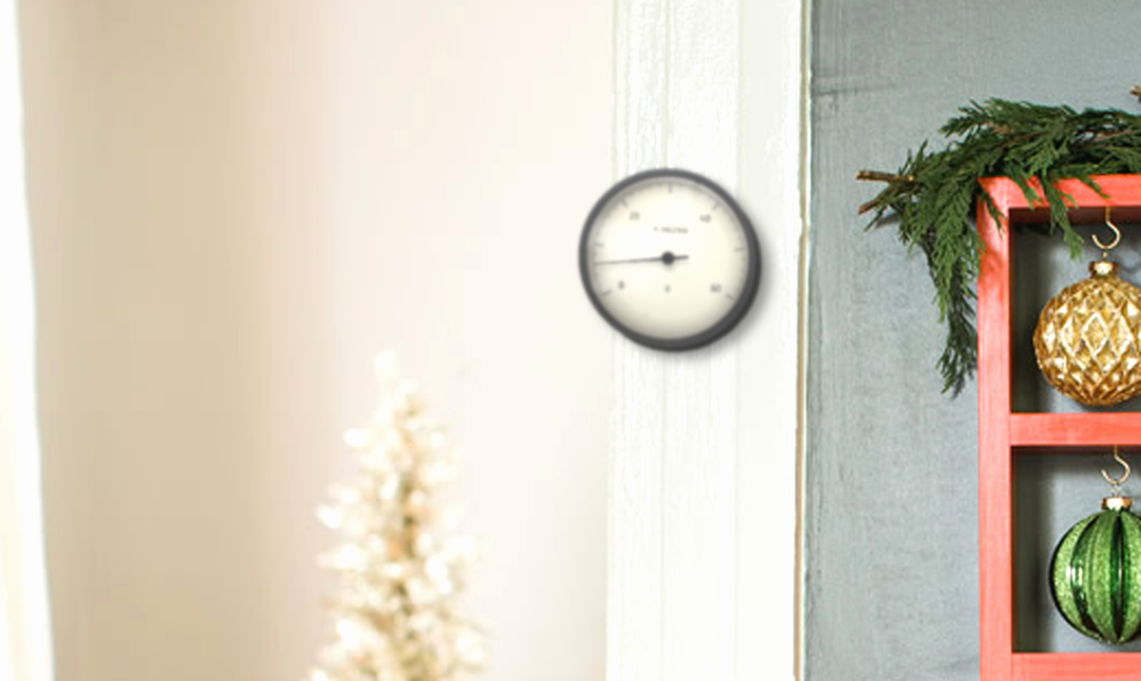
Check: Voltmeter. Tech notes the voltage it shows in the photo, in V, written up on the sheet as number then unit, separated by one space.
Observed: 6 V
